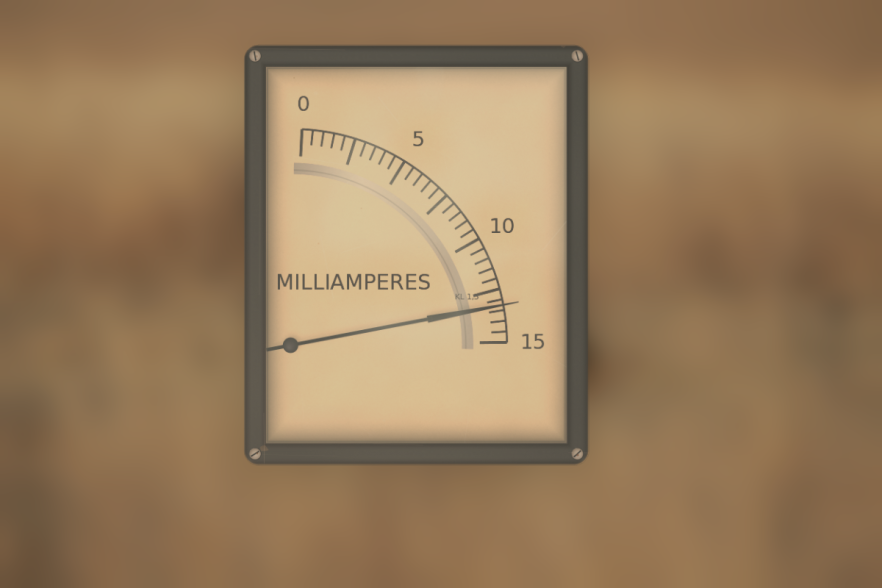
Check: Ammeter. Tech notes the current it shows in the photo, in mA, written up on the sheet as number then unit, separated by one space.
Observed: 13.25 mA
